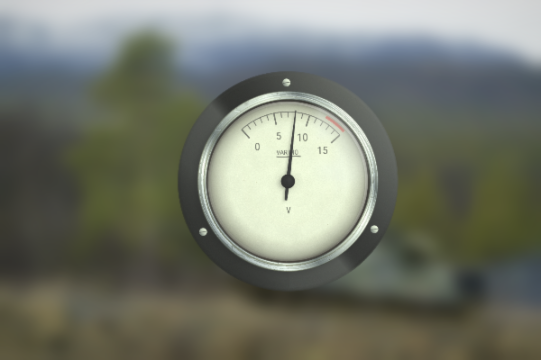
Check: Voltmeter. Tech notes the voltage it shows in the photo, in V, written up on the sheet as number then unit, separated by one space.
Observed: 8 V
